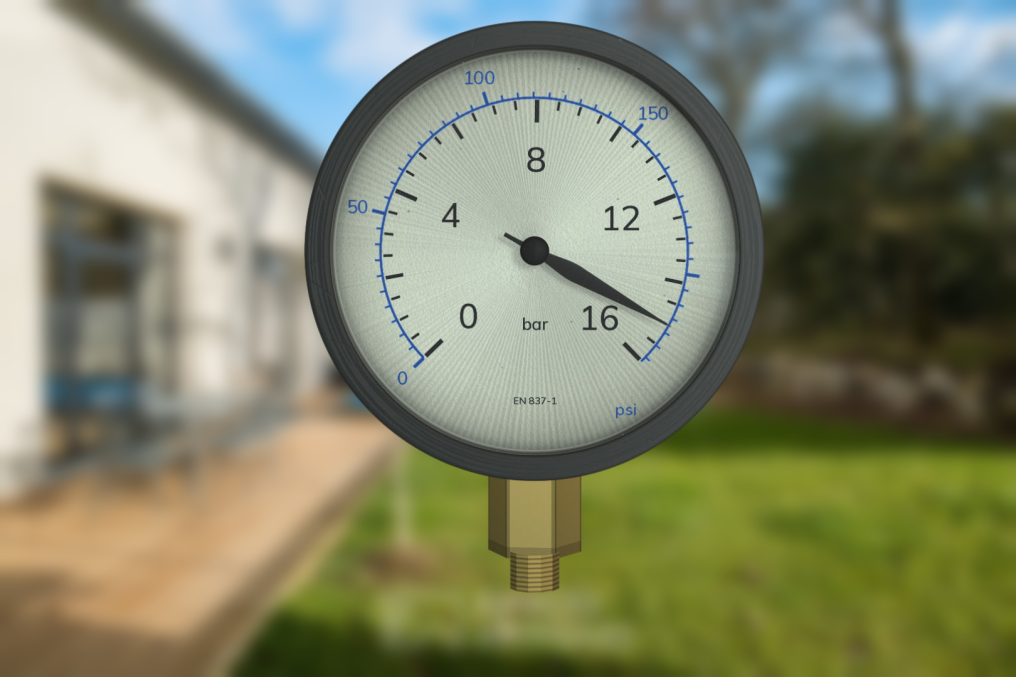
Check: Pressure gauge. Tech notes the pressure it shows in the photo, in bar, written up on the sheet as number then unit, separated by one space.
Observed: 15 bar
